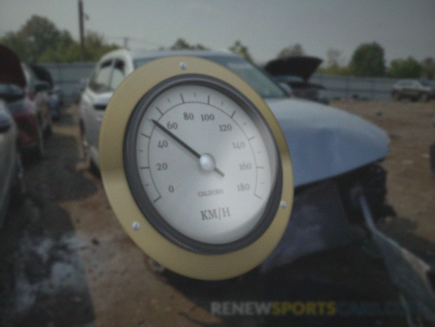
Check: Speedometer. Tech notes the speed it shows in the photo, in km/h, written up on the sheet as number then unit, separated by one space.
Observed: 50 km/h
